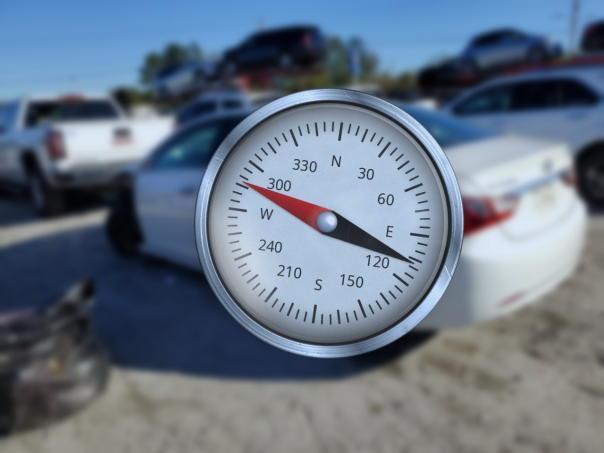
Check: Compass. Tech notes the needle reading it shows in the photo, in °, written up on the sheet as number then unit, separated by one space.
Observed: 287.5 °
